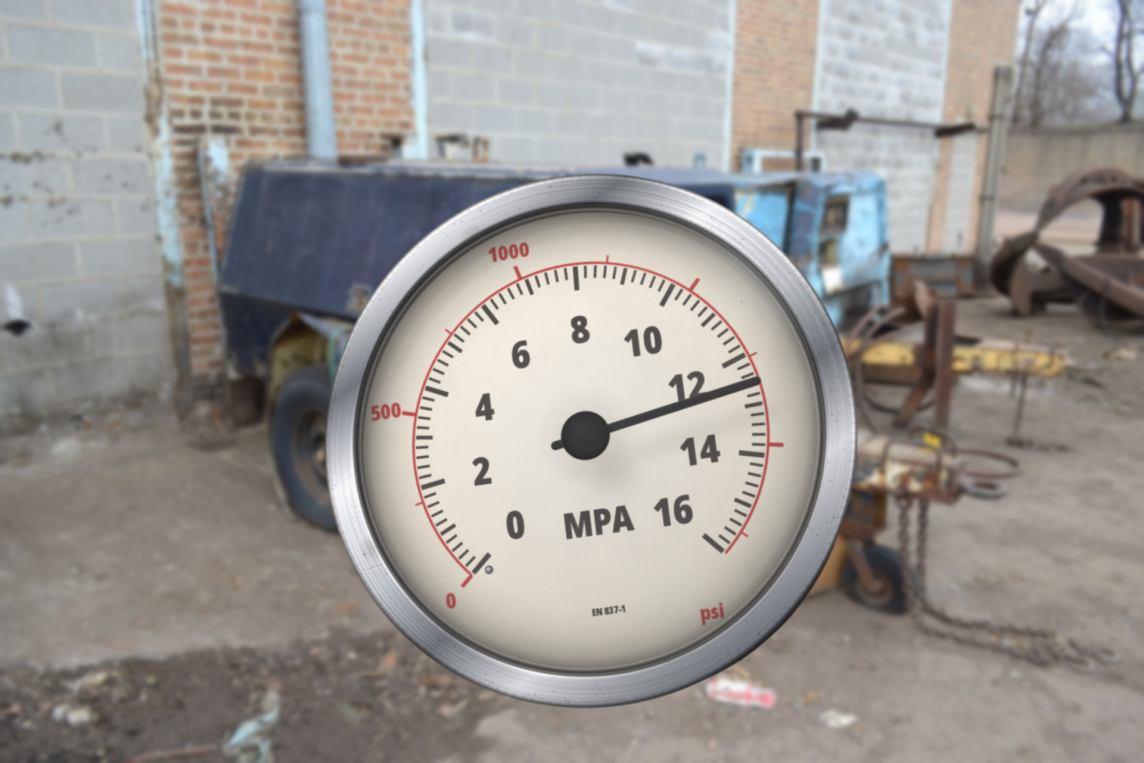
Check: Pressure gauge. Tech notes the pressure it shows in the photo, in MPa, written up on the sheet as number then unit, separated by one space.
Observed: 12.6 MPa
